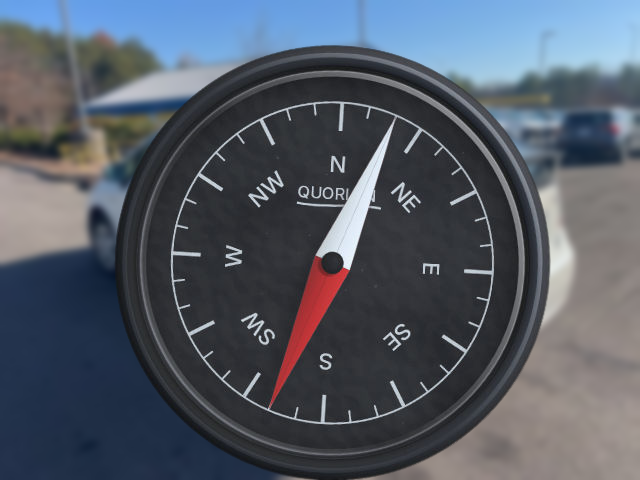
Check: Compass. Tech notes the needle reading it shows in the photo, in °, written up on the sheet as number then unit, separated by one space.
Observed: 200 °
